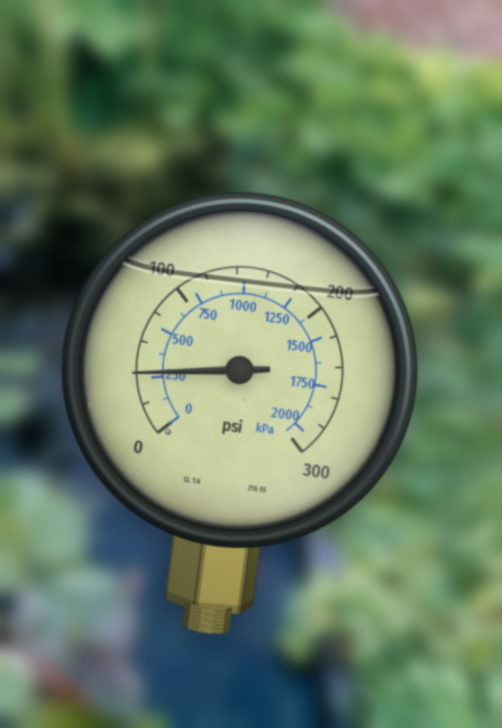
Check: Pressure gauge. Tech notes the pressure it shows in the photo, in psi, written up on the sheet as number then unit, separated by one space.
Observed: 40 psi
